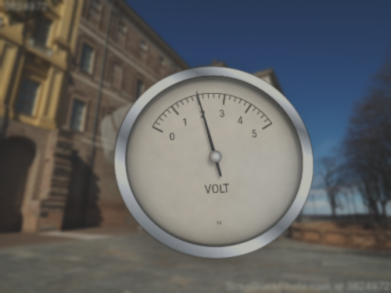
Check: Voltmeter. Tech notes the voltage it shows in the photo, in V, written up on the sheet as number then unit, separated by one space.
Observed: 2 V
